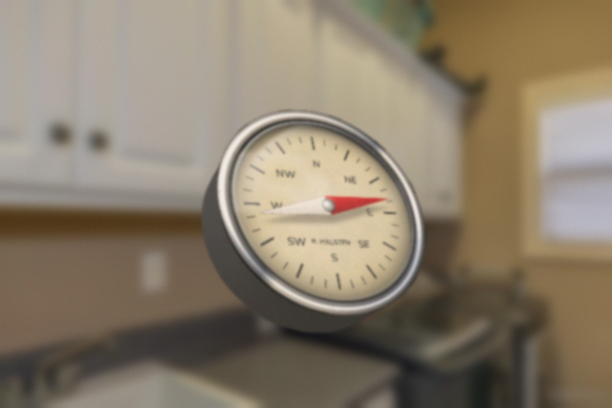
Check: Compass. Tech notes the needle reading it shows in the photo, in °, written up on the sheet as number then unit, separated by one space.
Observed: 80 °
